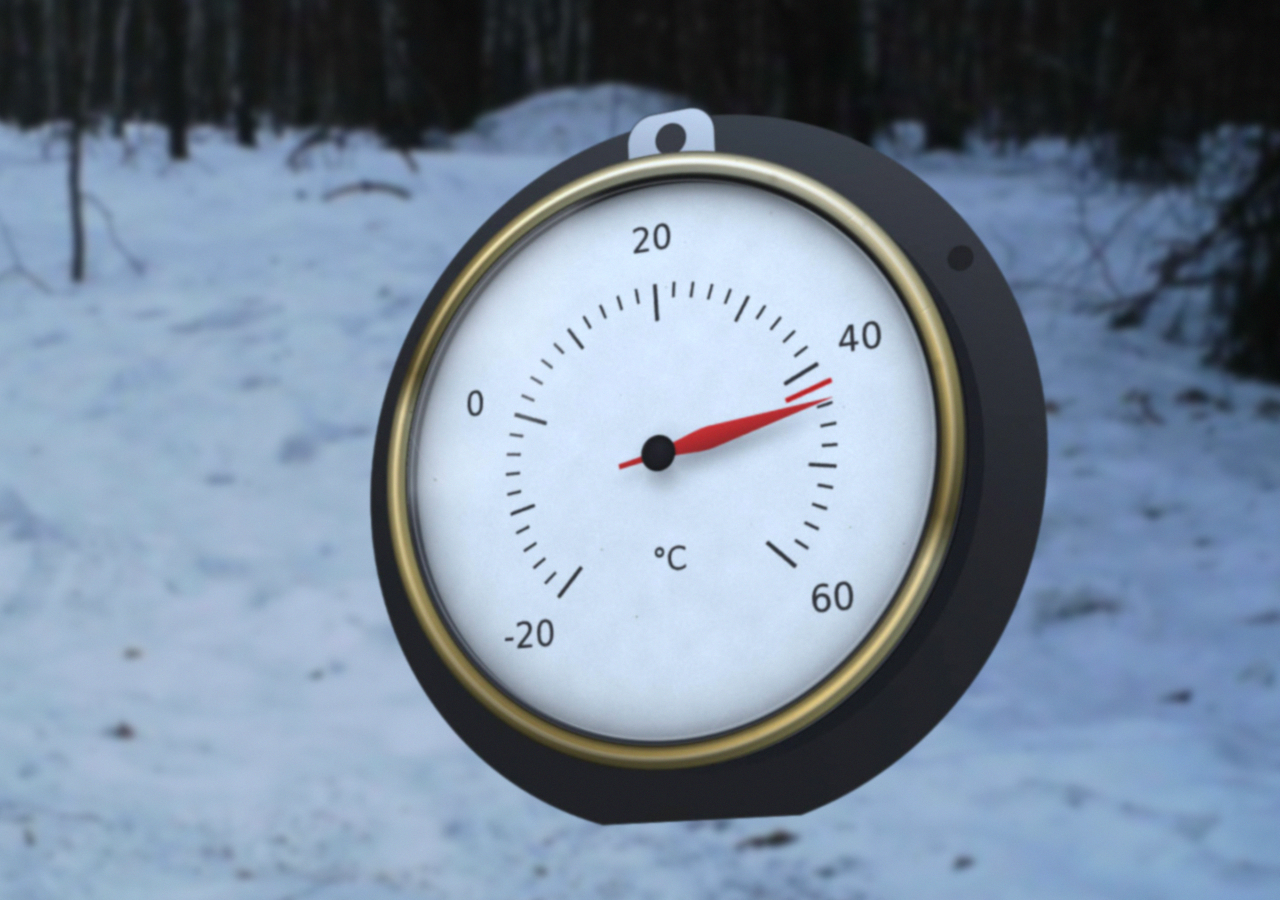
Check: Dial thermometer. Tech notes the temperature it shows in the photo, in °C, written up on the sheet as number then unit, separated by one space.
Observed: 44 °C
